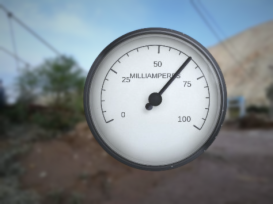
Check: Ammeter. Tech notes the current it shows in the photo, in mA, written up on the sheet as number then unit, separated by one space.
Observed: 65 mA
